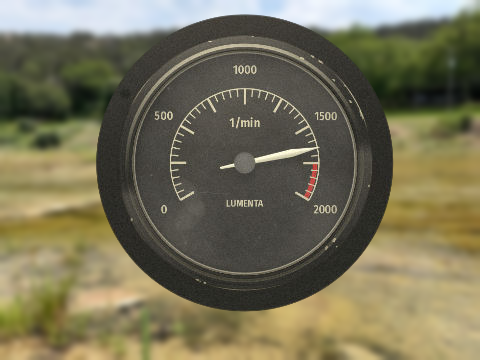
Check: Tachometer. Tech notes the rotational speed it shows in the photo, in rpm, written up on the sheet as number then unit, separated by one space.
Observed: 1650 rpm
